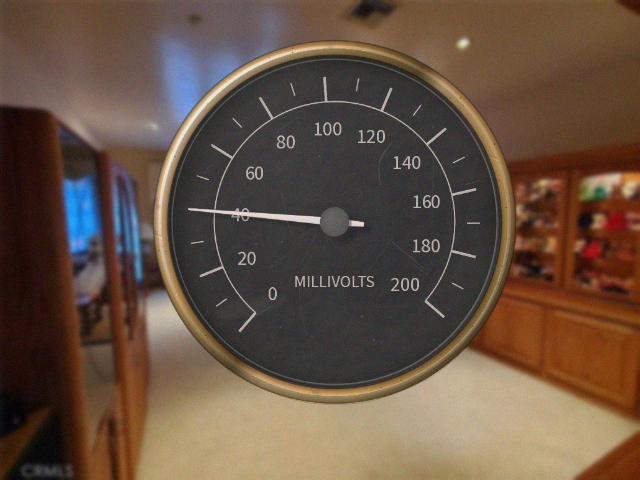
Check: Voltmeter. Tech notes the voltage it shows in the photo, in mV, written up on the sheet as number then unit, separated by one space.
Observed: 40 mV
